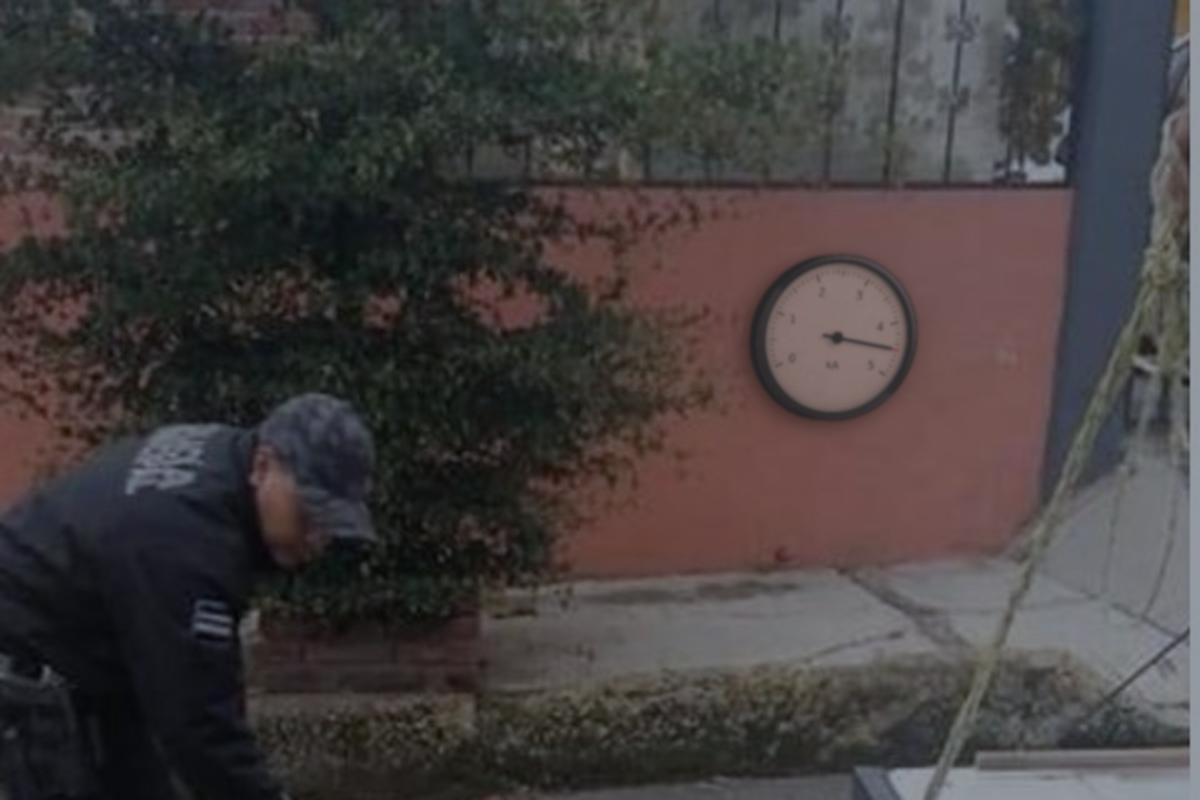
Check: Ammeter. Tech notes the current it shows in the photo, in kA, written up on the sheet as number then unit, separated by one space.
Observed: 4.5 kA
